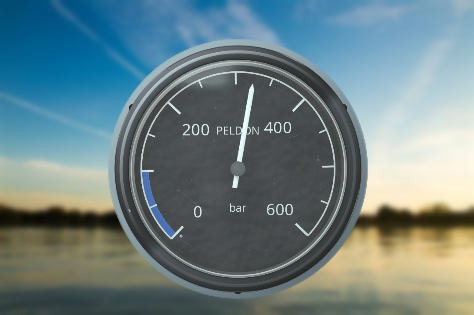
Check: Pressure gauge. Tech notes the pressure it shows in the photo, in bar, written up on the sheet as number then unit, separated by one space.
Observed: 325 bar
